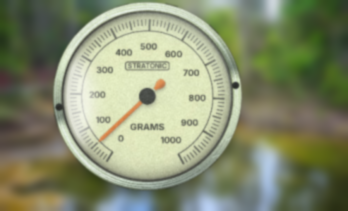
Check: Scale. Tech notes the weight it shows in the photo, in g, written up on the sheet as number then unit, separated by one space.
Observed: 50 g
